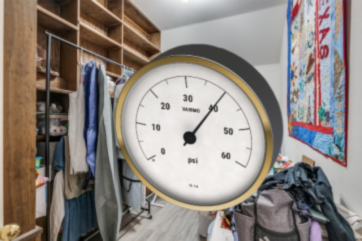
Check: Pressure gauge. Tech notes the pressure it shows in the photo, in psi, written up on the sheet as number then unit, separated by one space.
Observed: 40 psi
